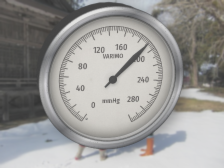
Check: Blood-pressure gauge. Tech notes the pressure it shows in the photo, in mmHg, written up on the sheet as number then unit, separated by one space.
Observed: 190 mmHg
